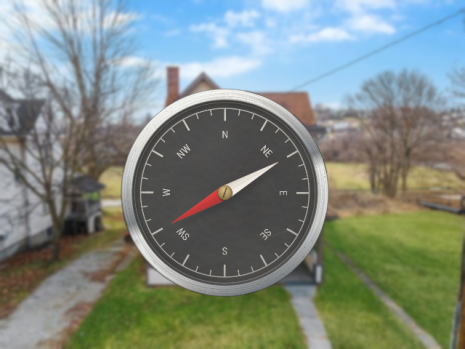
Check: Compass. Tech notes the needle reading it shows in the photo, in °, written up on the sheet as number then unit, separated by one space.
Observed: 240 °
